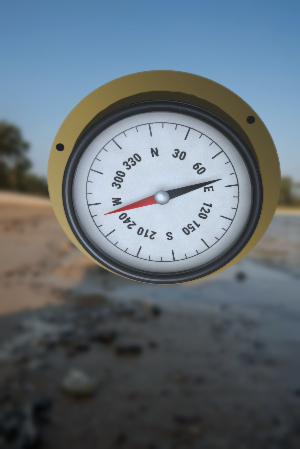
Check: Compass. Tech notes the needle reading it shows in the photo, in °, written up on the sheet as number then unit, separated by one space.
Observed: 260 °
